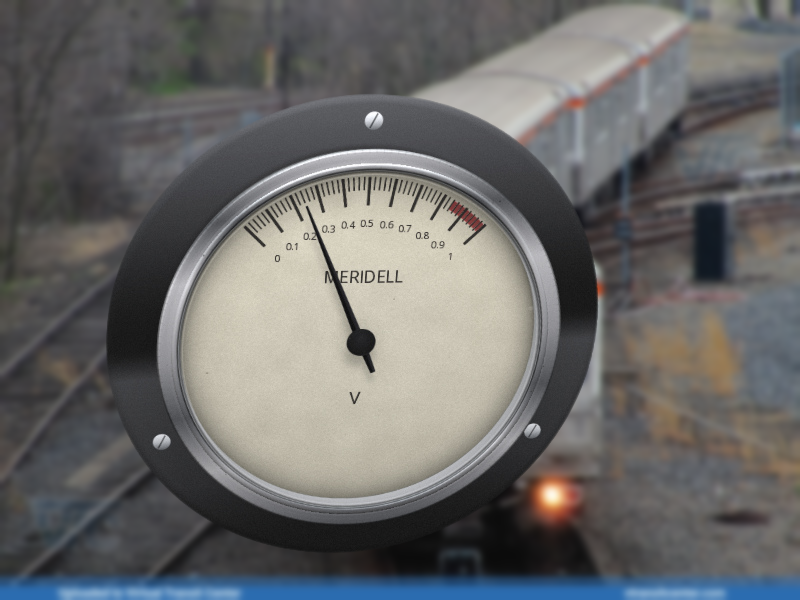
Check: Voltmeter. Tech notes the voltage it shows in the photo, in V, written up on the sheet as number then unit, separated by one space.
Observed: 0.24 V
